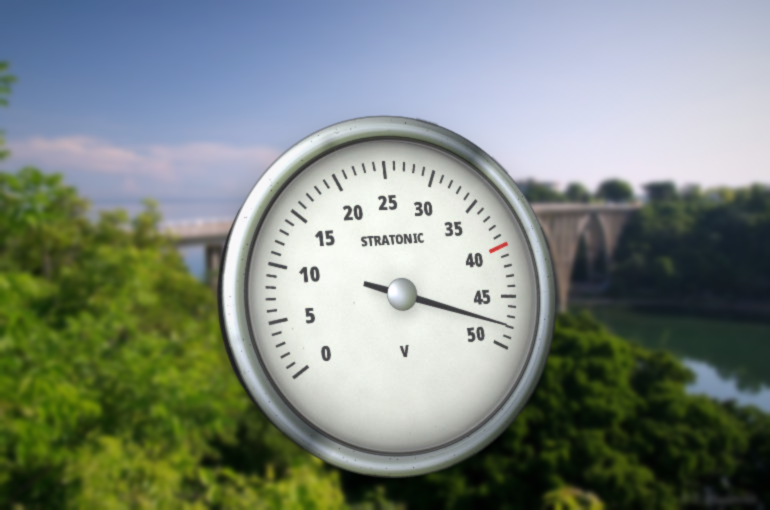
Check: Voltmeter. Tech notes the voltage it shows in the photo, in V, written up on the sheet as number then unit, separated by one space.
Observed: 48 V
